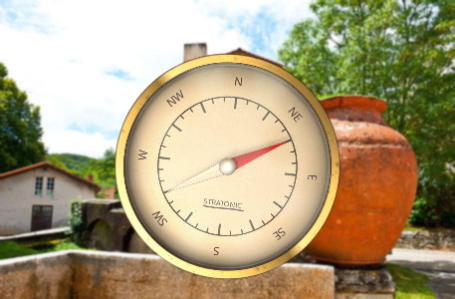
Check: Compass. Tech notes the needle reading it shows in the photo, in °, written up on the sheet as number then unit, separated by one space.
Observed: 60 °
